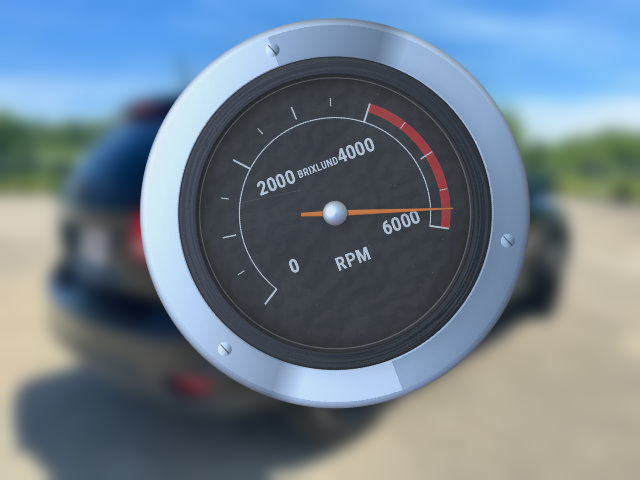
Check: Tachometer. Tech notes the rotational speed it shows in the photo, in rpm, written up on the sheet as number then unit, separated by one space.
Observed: 5750 rpm
